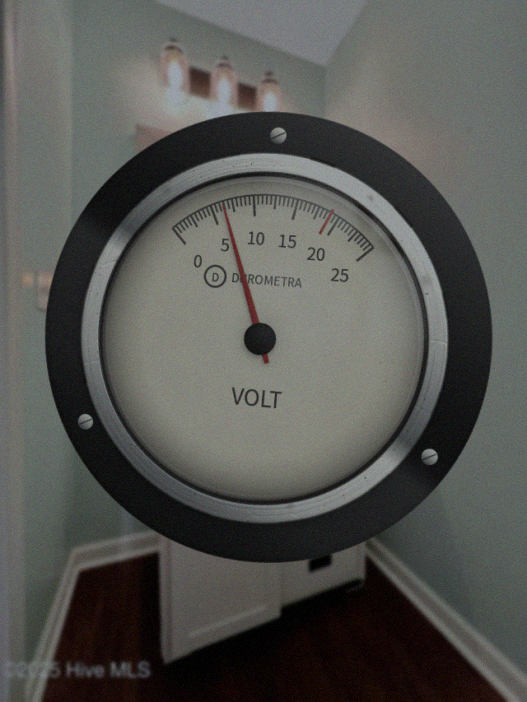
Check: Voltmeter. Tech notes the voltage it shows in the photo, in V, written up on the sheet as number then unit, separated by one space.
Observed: 6.5 V
